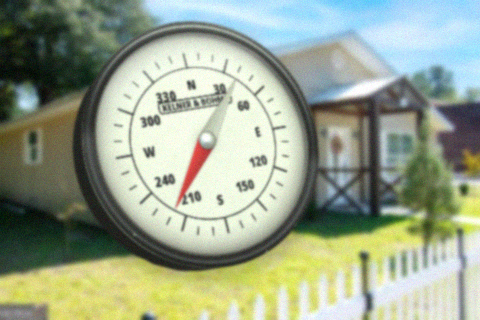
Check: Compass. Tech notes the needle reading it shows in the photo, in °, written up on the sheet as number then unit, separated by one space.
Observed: 220 °
